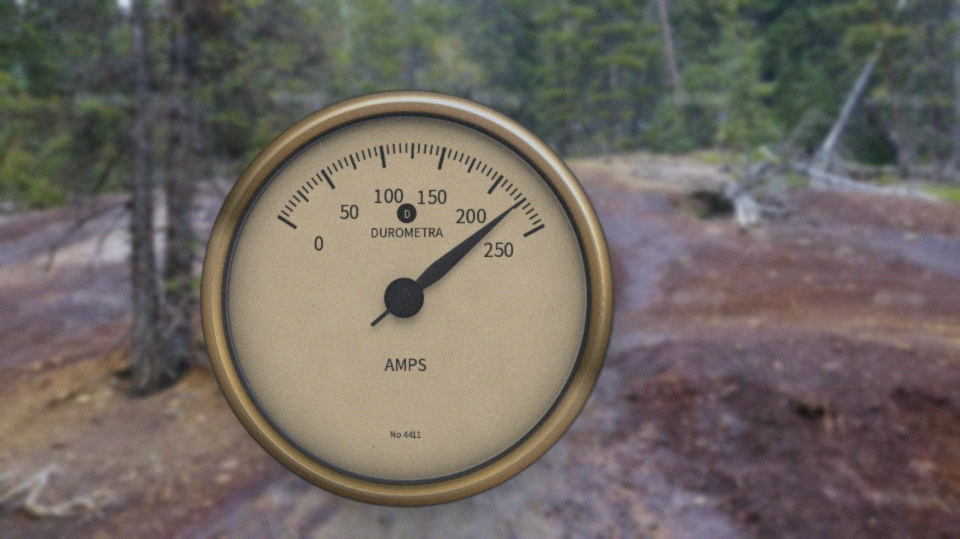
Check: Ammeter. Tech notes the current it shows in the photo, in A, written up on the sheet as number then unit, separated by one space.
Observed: 225 A
